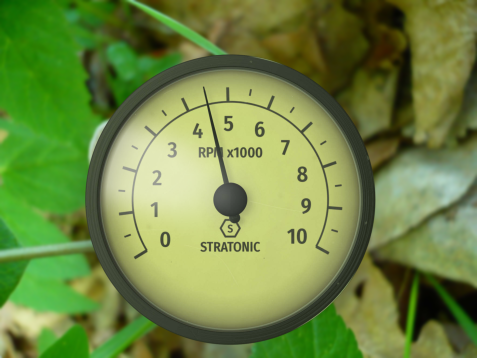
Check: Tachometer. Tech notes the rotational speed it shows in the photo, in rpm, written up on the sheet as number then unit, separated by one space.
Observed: 4500 rpm
